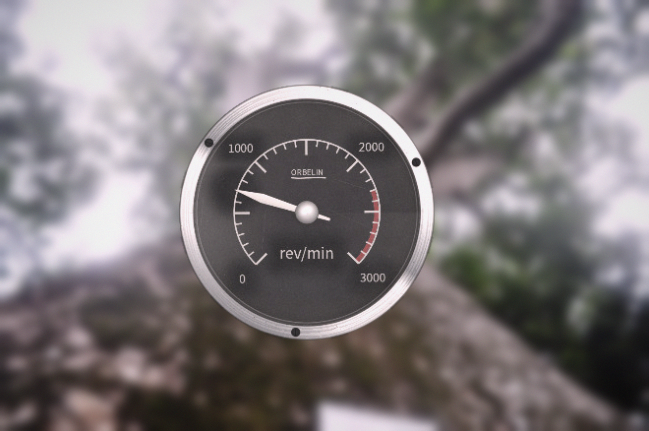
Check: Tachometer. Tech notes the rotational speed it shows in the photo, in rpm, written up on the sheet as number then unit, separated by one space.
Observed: 700 rpm
